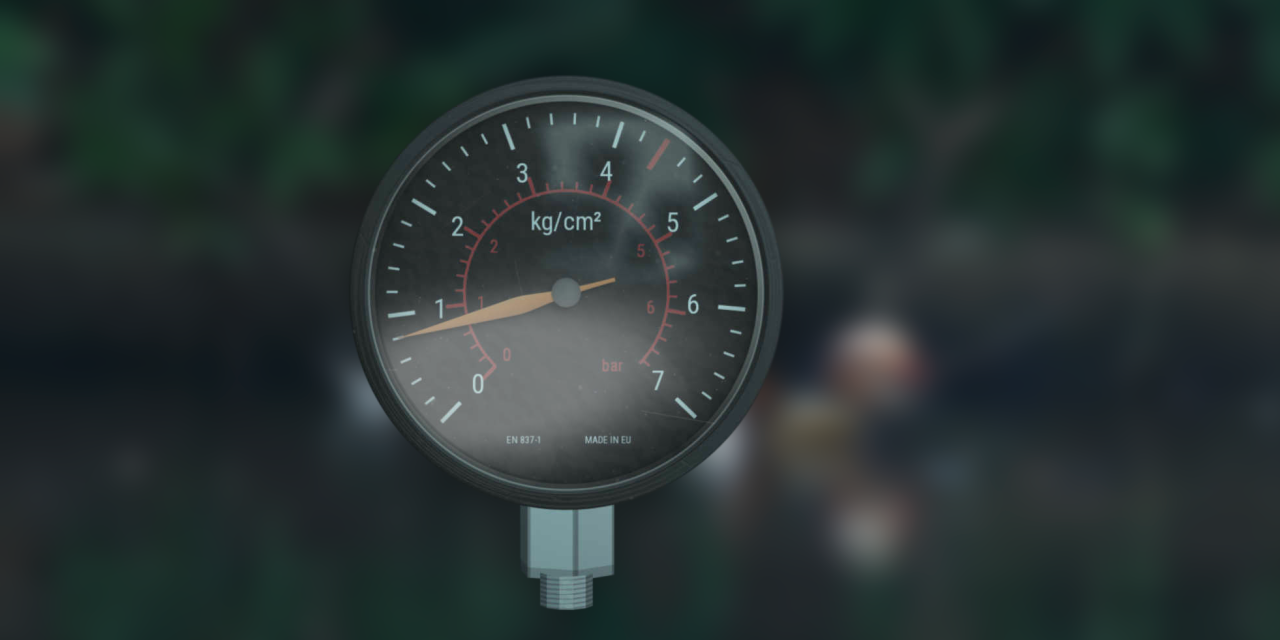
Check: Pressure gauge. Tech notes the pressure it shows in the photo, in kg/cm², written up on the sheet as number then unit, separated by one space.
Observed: 0.8 kg/cm²
